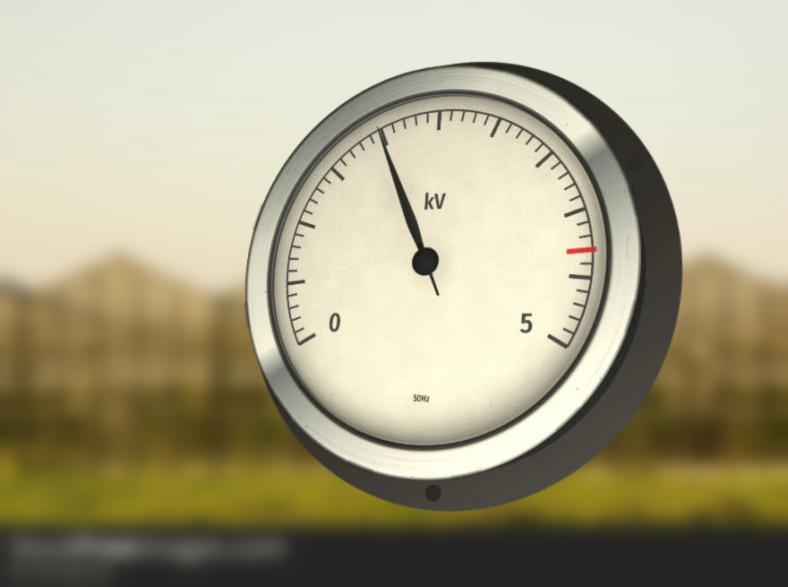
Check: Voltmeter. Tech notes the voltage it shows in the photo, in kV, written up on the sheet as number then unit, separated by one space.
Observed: 2 kV
